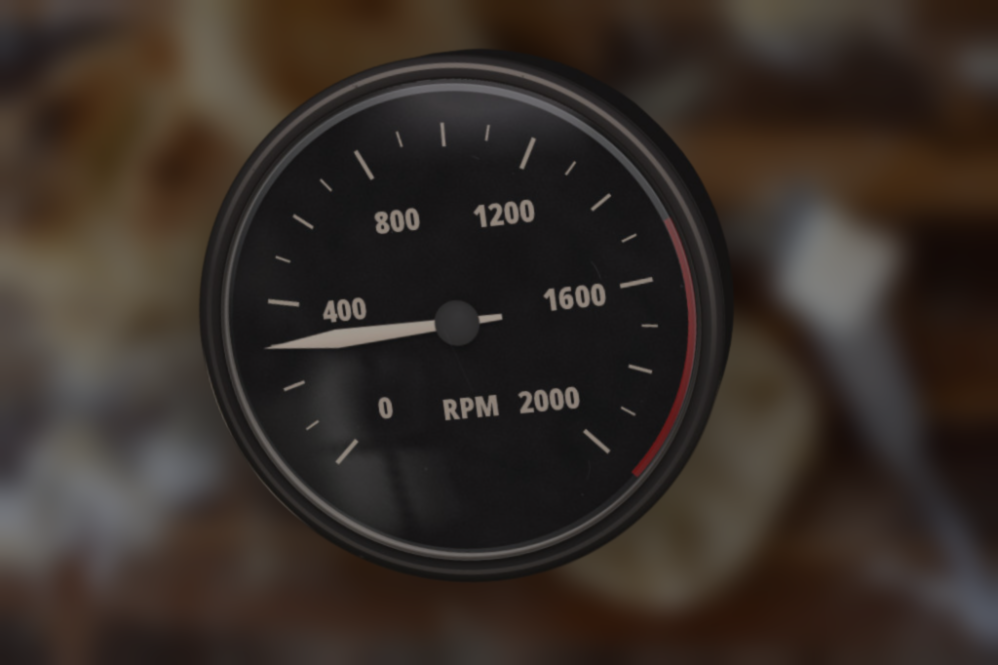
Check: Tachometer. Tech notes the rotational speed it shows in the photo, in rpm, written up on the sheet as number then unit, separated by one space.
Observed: 300 rpm
